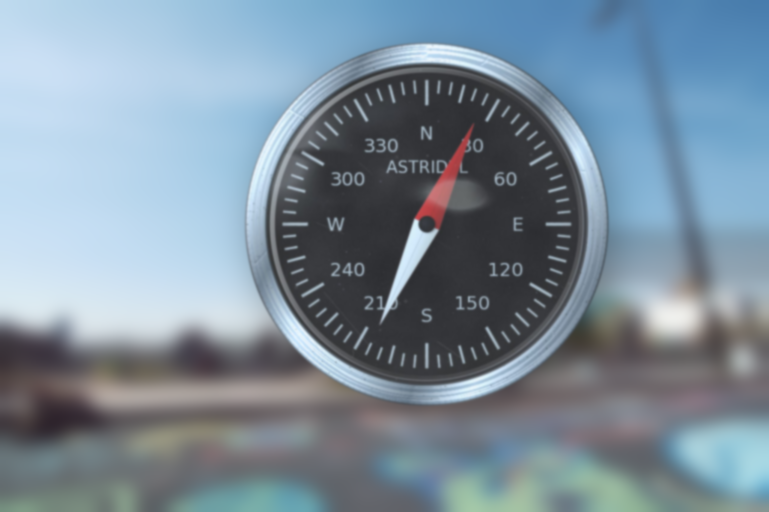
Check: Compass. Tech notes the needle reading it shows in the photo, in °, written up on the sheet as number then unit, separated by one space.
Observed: 25 °
